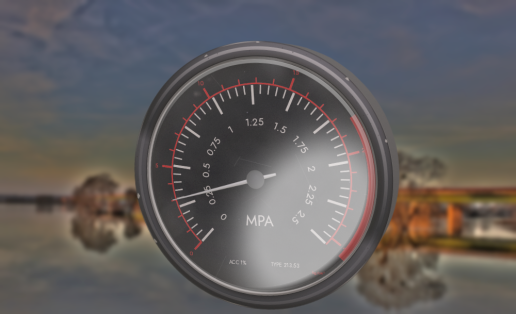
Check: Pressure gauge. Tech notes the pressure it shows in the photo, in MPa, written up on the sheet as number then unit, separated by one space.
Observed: 0.3 MPa
